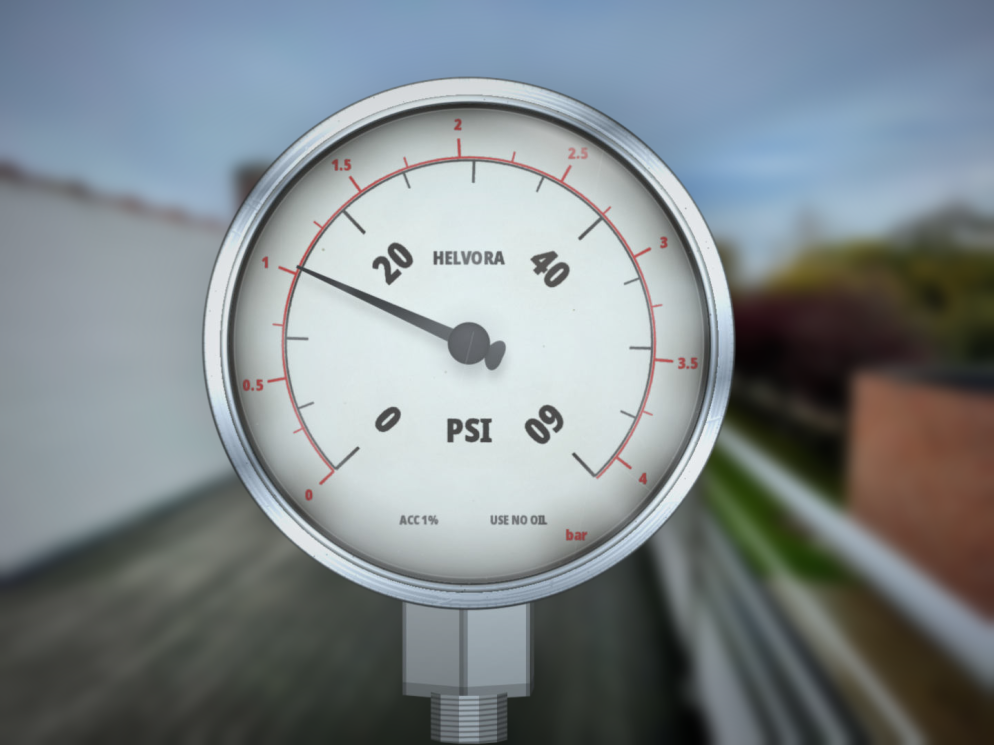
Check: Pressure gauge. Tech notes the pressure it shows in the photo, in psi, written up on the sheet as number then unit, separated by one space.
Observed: 15 psi
